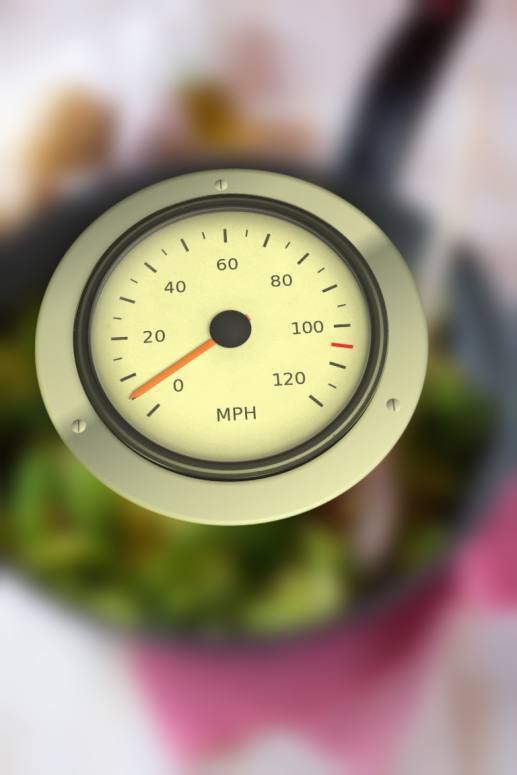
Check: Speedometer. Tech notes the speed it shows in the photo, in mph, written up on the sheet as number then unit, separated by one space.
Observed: 5 mph
